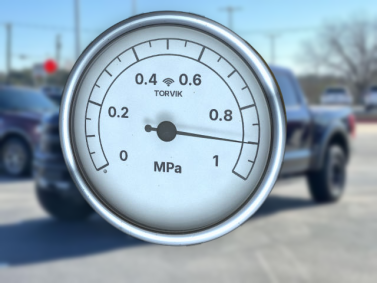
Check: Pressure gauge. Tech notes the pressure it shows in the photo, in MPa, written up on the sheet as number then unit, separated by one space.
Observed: 0.9 MPa
